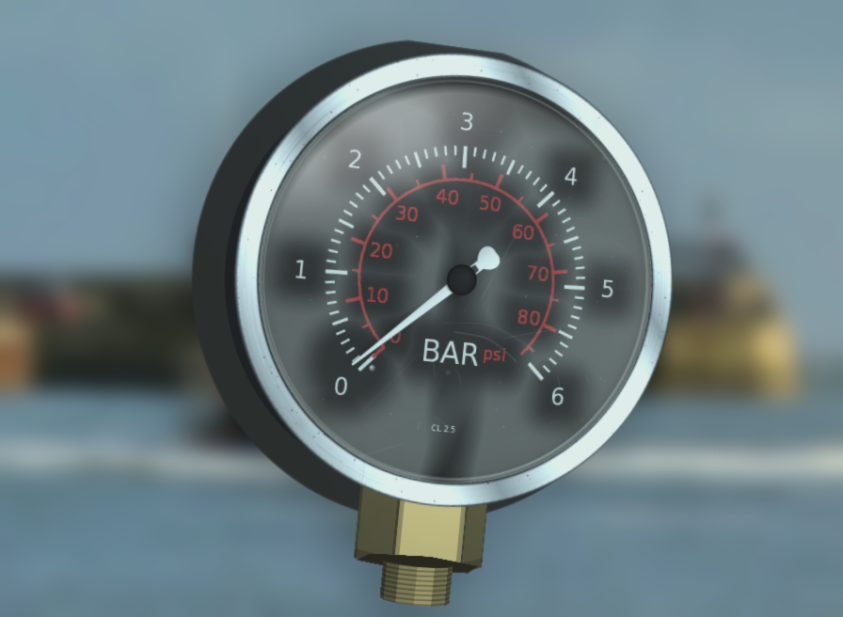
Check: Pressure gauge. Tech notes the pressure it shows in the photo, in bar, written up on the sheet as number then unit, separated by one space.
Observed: 0.1 bar
